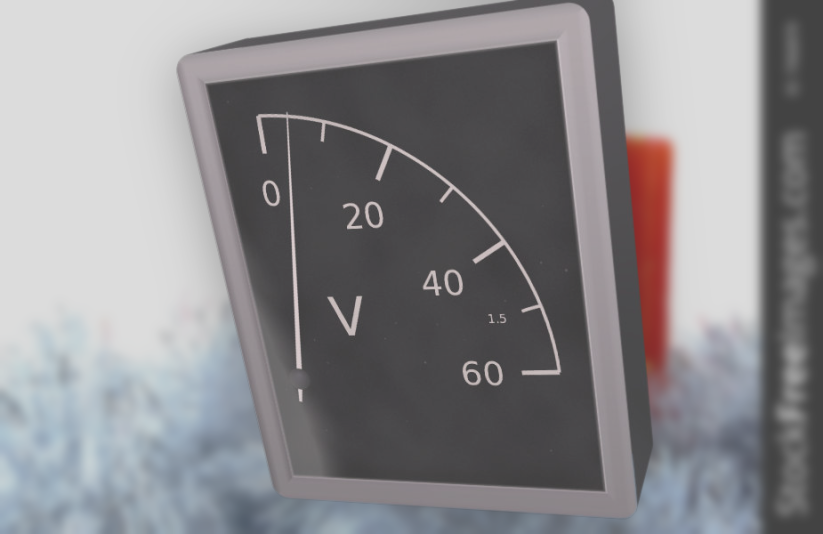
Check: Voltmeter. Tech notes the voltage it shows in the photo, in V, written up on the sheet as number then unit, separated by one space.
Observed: 5 V
